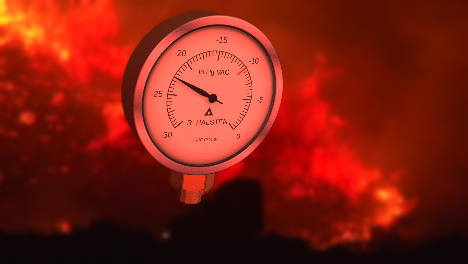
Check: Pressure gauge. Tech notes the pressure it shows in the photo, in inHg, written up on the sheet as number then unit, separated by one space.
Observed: -22.5 inHg
